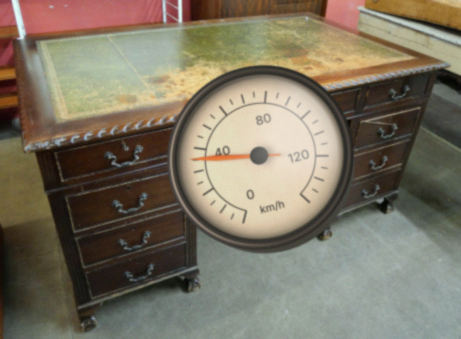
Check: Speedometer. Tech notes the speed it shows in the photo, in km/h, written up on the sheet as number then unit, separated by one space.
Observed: 35 km/h
